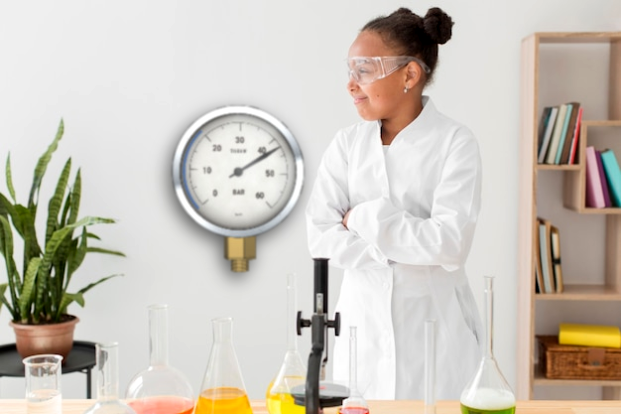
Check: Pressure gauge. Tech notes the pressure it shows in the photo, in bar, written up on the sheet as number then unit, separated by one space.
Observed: 42.5 bar
